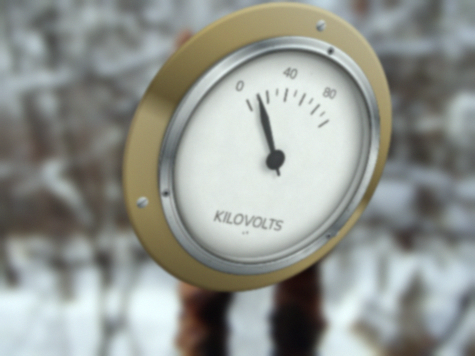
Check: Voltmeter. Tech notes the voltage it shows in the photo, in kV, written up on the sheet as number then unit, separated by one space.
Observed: 10 kV
